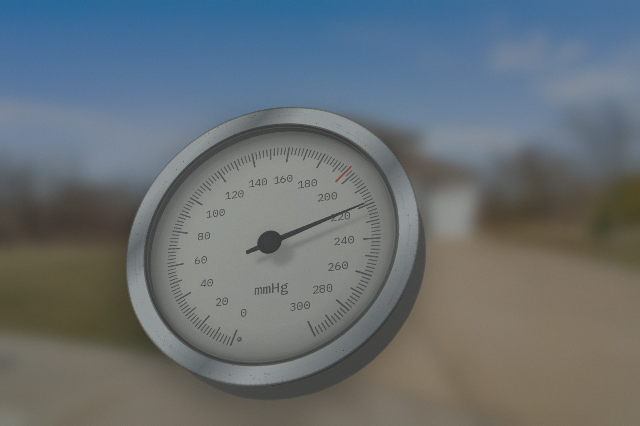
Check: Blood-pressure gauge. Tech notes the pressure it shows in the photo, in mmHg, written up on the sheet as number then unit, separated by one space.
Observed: 220 mmHg
